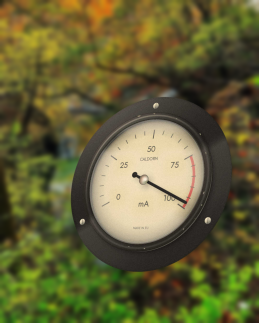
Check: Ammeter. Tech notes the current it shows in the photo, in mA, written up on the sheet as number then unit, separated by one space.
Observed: 97.5 mA
